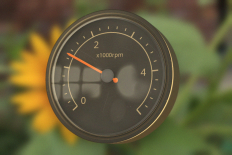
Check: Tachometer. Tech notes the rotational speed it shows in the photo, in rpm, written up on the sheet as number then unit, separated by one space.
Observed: 1300 rpm
